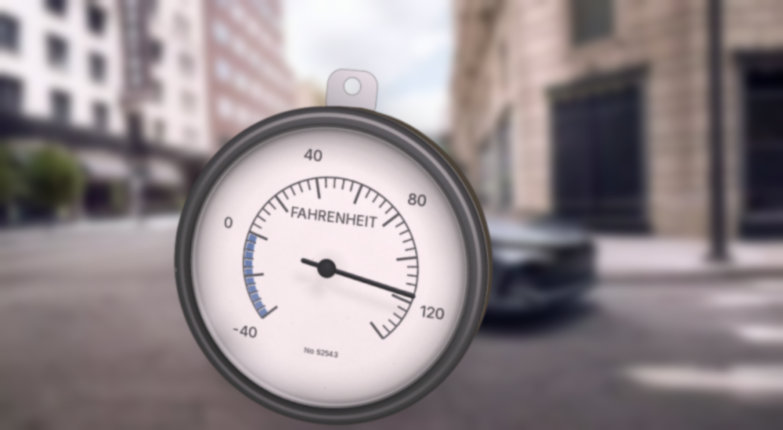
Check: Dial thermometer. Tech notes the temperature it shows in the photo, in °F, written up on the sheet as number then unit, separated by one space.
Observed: 116 °F
